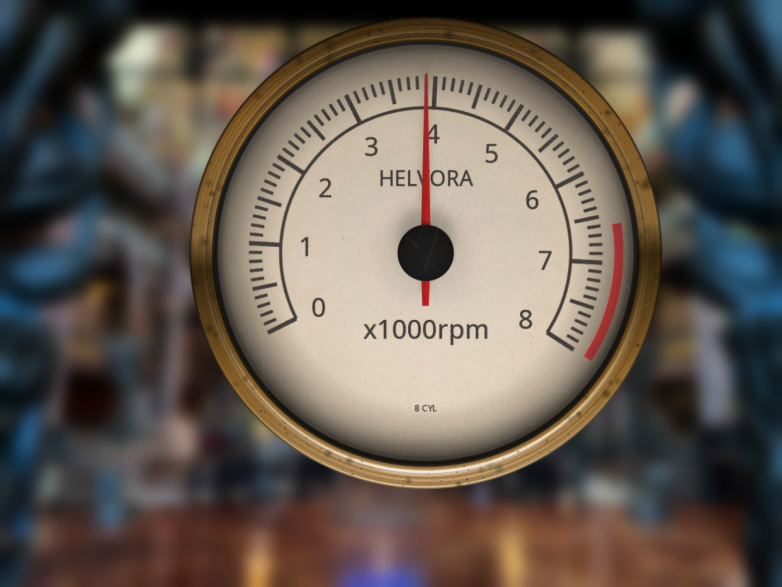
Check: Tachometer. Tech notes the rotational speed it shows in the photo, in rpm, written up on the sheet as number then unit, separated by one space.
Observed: 3900 rpm
